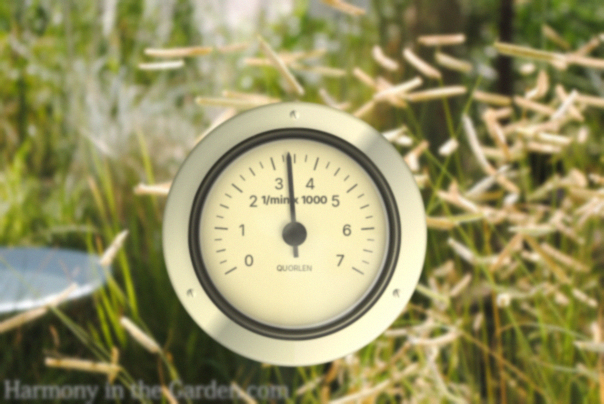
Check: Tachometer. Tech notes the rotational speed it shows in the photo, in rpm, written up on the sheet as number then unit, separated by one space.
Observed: 3375 rpm
